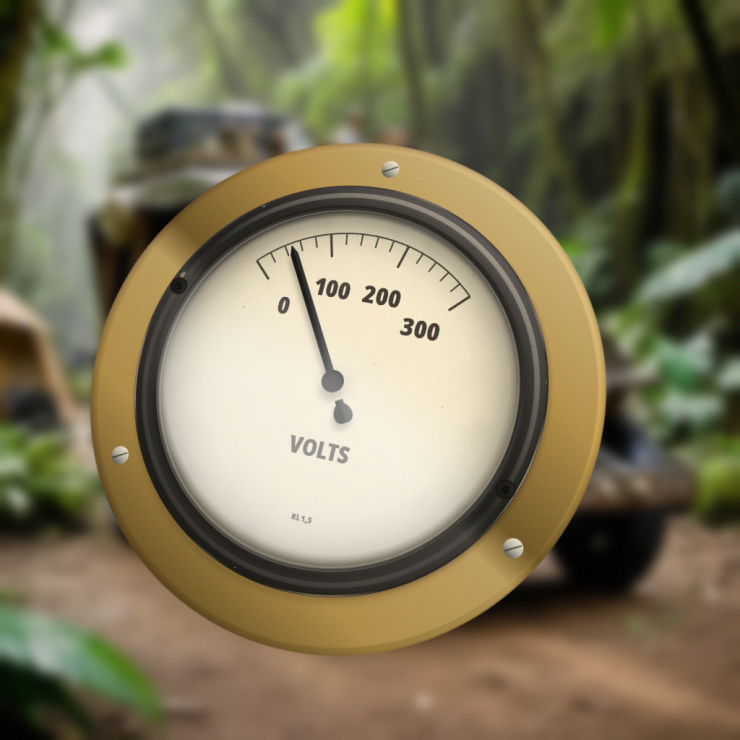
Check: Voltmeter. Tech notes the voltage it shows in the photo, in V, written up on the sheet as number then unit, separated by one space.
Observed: 50 V
